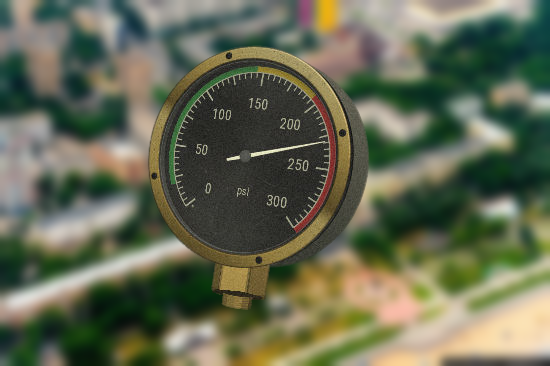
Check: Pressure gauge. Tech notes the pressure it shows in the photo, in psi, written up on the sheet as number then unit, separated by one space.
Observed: 230 psi
